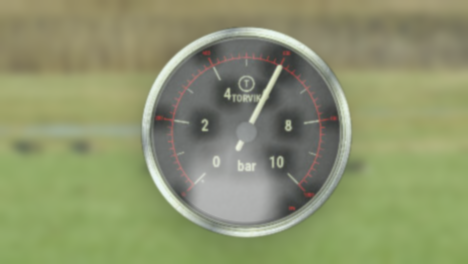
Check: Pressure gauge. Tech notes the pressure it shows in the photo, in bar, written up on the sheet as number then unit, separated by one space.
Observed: 6 bar
